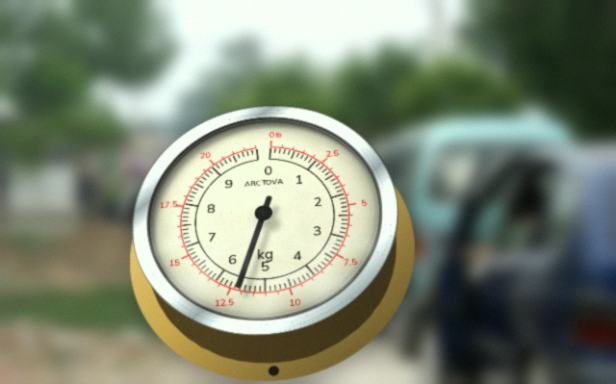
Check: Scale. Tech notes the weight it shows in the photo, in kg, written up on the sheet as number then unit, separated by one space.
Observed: 5.5 kg
